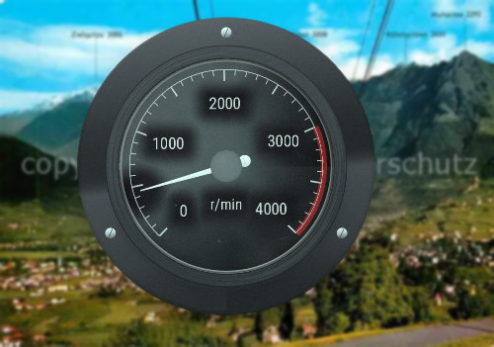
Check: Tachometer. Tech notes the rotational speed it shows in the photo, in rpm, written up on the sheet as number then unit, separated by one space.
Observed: 450 rpm
